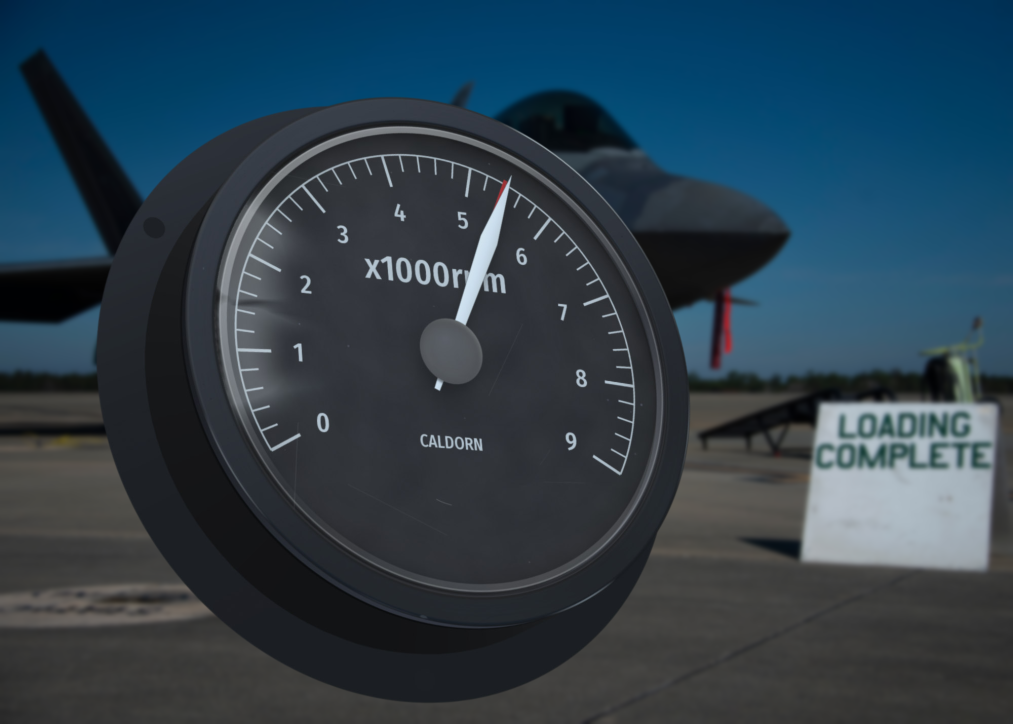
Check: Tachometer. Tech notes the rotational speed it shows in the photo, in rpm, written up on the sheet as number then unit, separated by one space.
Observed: 5400 rpm
